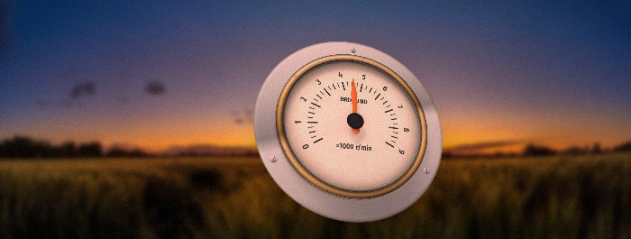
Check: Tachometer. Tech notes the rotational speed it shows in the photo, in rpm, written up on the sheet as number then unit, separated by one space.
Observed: 4500 rpm
